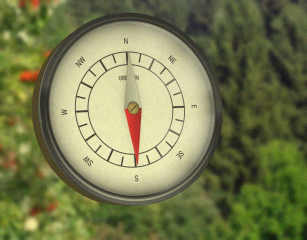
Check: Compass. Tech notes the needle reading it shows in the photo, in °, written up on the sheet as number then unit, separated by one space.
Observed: 180 °
